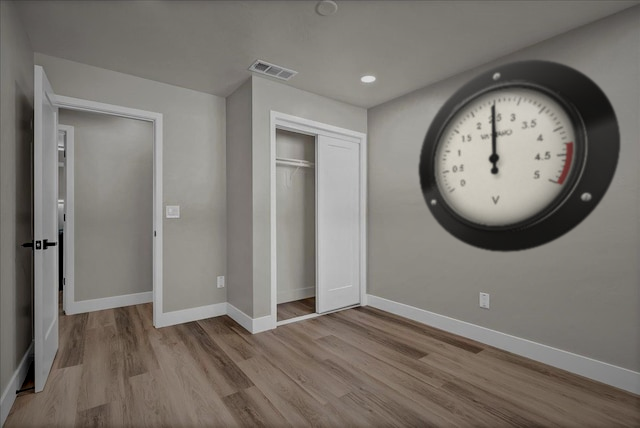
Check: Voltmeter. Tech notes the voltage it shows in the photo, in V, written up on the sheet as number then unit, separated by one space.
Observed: 2.5 V
